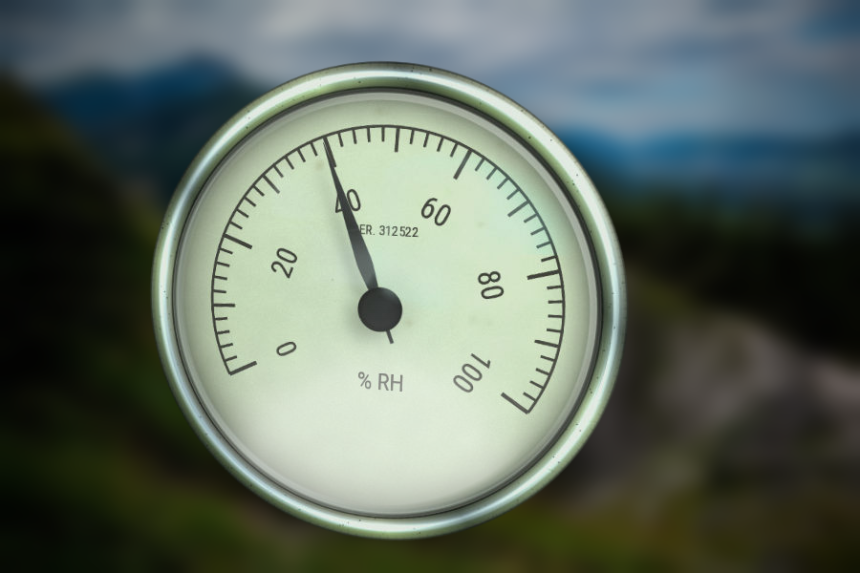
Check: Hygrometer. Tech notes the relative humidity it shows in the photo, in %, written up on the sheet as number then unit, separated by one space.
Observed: 40 %
